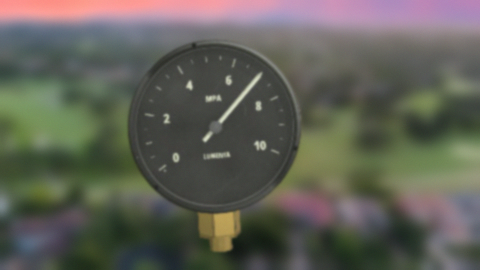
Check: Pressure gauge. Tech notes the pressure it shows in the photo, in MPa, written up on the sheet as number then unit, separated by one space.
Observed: 7 MPa
